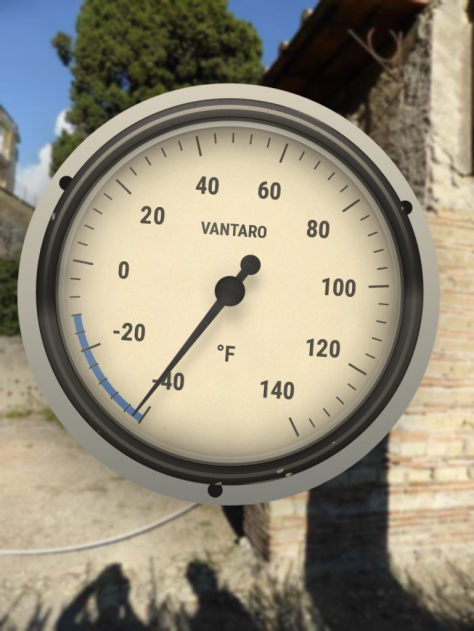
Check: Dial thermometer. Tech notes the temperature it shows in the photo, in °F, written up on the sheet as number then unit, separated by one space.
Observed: -38 °F
